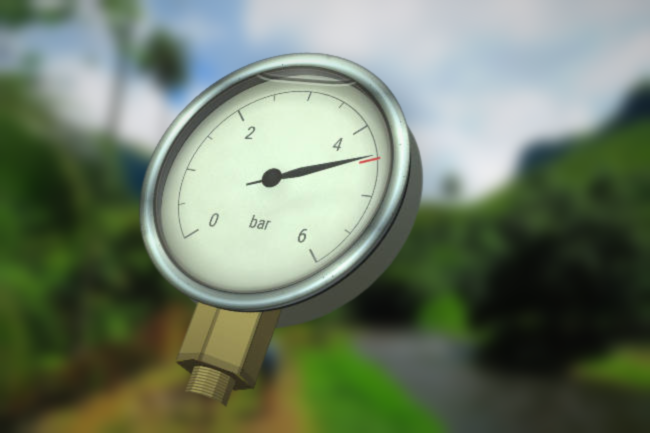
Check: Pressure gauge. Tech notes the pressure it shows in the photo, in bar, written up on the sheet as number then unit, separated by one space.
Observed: 4.5 bar
